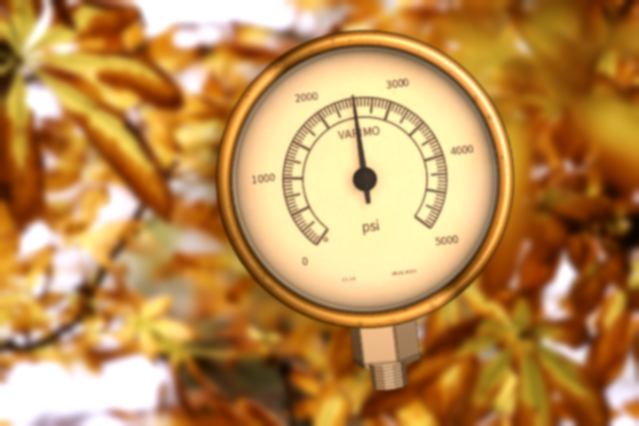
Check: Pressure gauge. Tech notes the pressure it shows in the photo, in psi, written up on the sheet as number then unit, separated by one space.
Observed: 2500 psi
